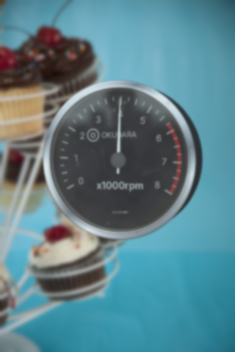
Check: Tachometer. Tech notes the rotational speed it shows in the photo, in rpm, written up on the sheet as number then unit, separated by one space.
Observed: 4000 rpm
